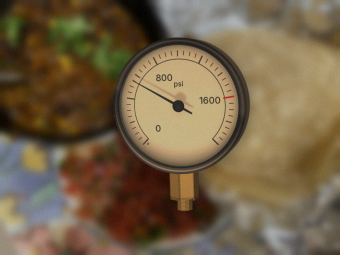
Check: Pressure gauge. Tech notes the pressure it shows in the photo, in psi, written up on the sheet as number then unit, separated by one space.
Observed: 550 psi
